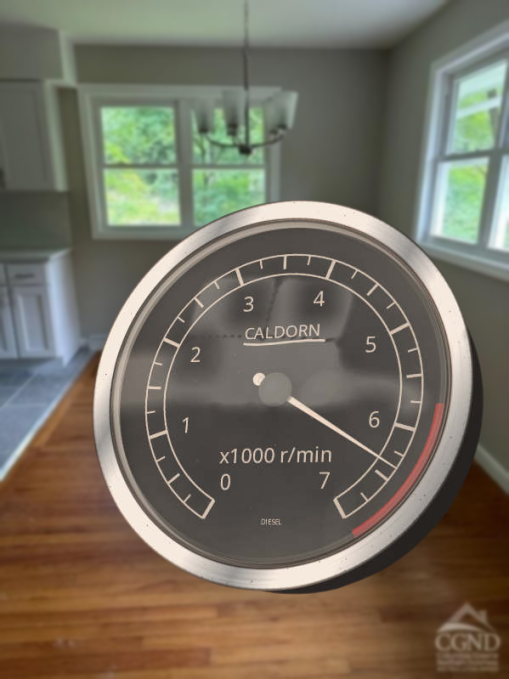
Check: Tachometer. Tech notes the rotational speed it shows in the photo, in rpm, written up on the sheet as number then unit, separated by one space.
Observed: 6375 rpm
